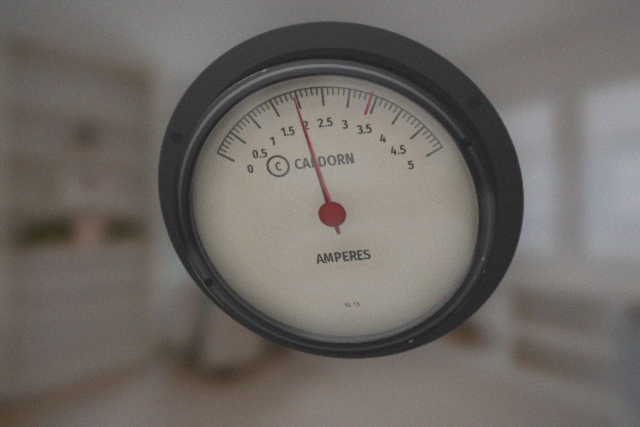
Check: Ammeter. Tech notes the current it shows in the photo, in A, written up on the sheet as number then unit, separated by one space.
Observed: 2 A
